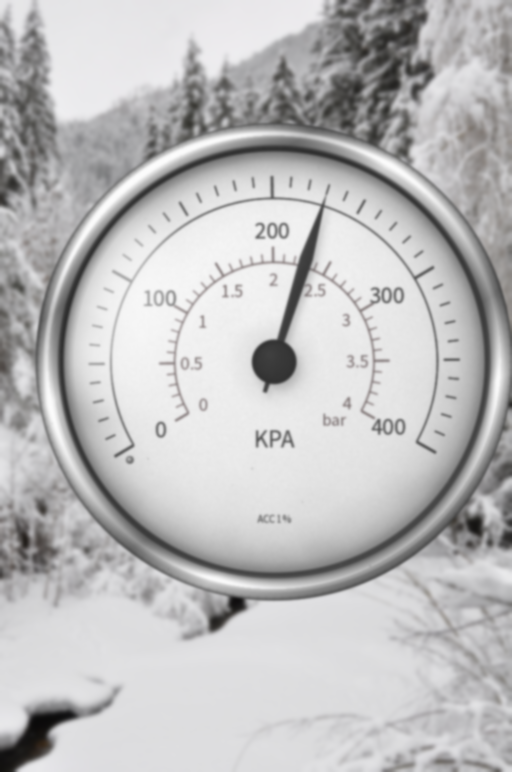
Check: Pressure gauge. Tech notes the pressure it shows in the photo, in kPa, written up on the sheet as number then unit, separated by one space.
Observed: 230 kPa
